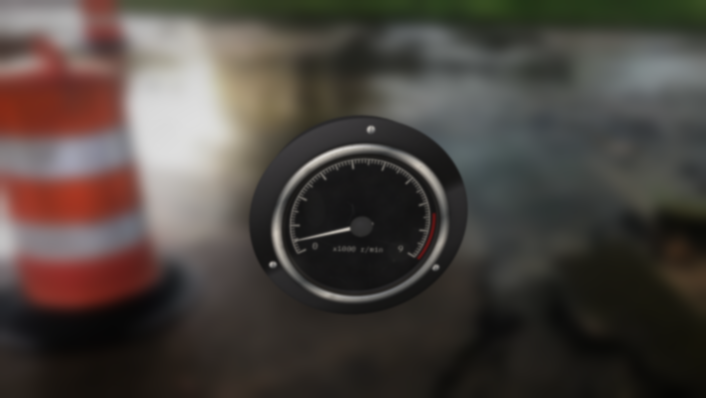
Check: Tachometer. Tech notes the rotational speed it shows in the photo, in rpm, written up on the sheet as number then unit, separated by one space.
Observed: 500 rpm
